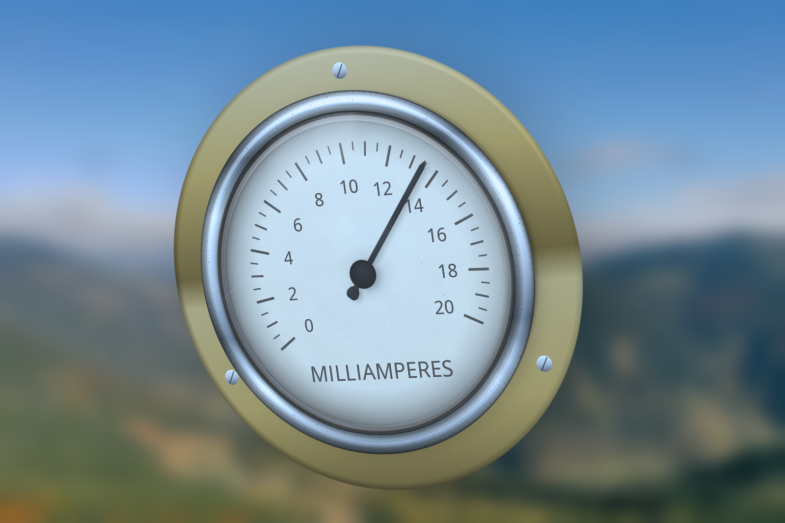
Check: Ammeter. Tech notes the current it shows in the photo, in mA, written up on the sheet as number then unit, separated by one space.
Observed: 13.5 mA
